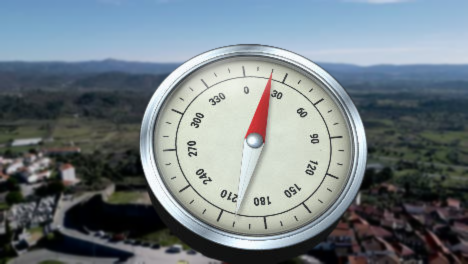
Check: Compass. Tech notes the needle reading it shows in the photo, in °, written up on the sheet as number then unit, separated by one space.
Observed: 20 °
